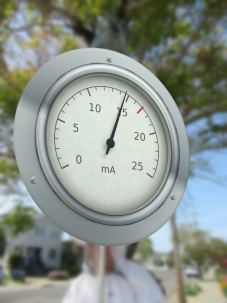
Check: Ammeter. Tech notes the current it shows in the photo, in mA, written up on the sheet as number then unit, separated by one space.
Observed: 14.5 mA
